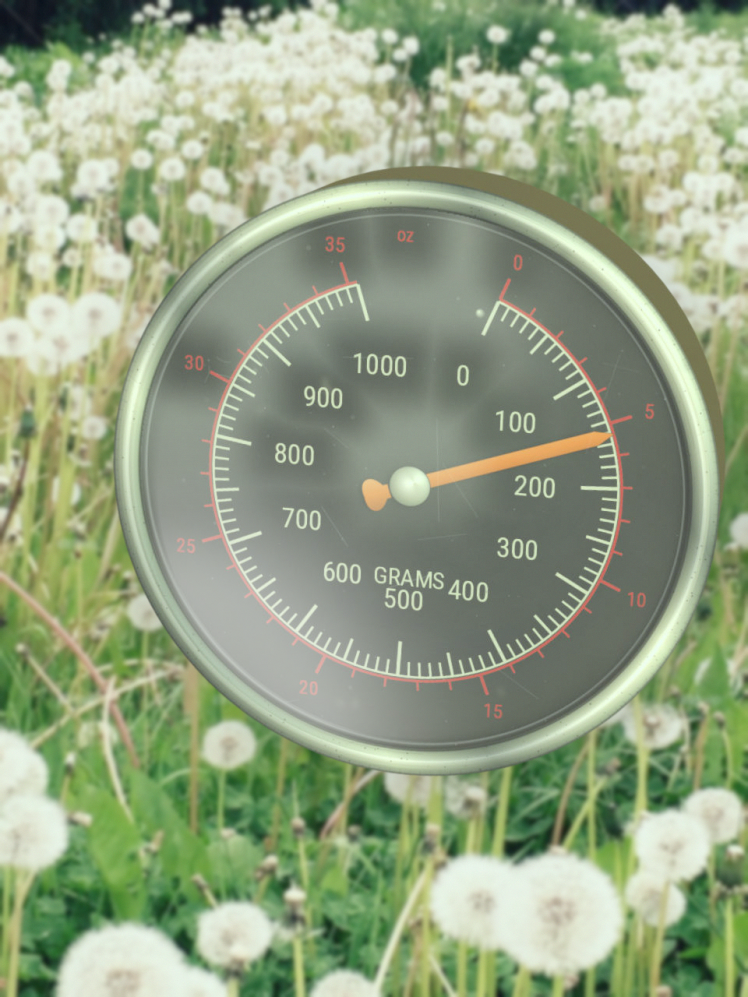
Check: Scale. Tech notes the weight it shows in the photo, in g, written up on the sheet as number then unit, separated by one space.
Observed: 150 g
